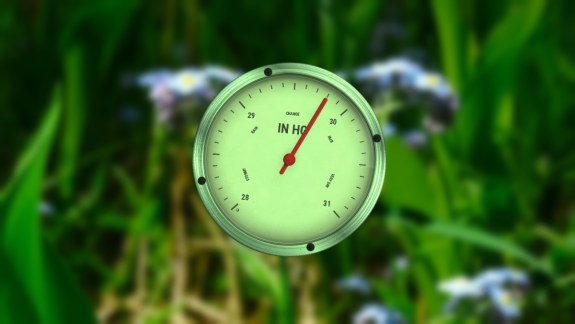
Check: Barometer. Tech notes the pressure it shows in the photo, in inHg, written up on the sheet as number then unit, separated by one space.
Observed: 29.8 inHg
